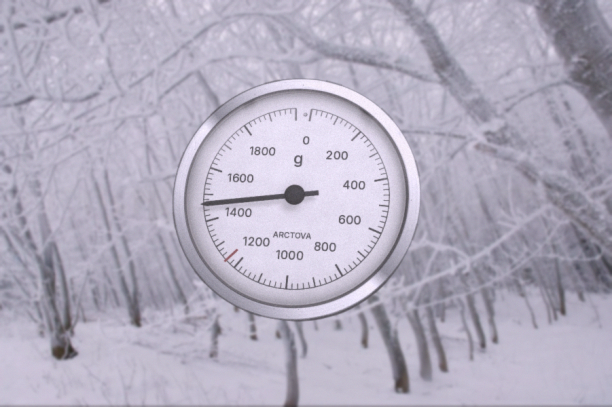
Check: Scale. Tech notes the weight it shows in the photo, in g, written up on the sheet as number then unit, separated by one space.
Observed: 1460 g
